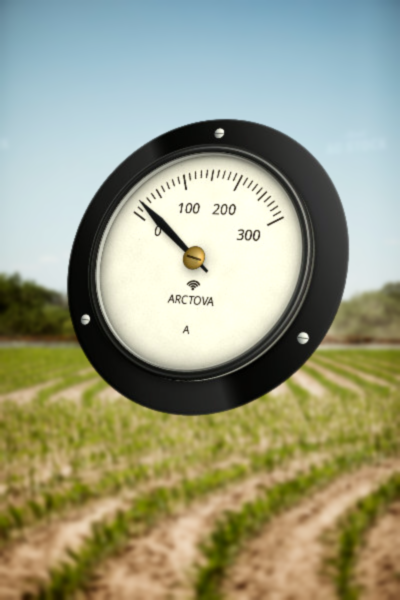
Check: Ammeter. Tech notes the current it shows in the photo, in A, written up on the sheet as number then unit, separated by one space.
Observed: 20 A
